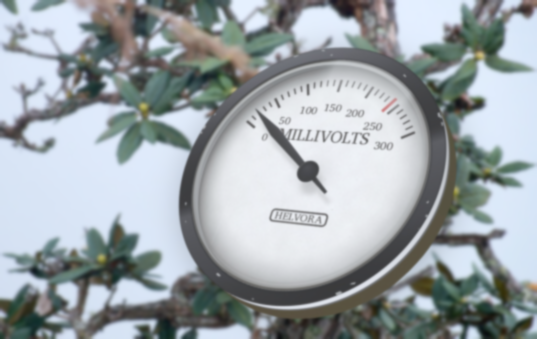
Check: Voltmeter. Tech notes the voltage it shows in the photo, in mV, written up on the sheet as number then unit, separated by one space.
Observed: 20 mV
